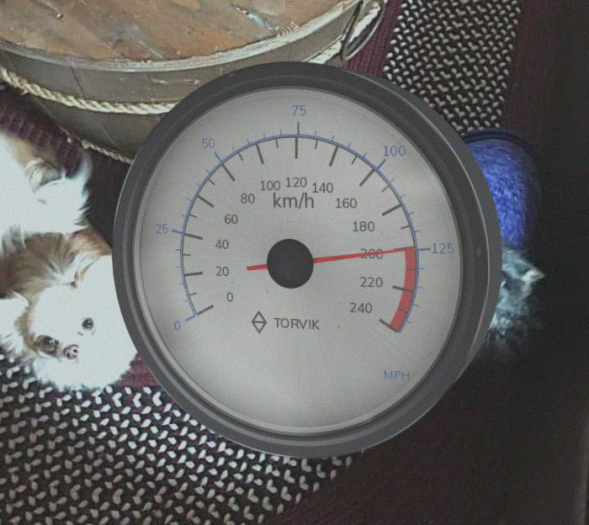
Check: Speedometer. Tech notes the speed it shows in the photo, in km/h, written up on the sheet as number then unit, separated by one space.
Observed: 200 km/h
